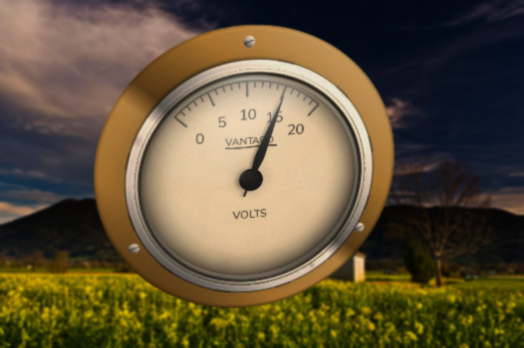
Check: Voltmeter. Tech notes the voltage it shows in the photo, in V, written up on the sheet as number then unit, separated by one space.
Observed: 15 V
